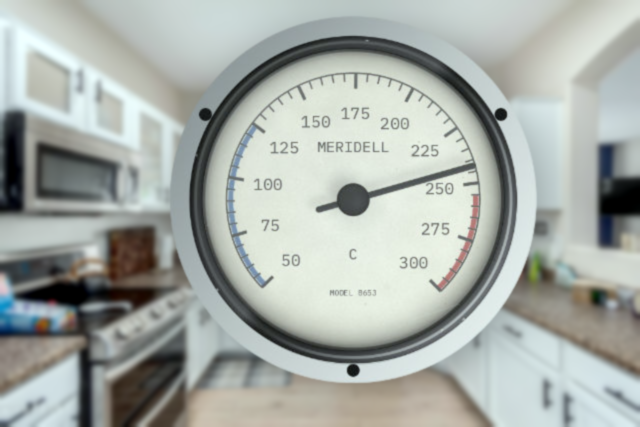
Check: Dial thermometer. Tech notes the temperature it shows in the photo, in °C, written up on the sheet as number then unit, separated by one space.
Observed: 242.5 °C
